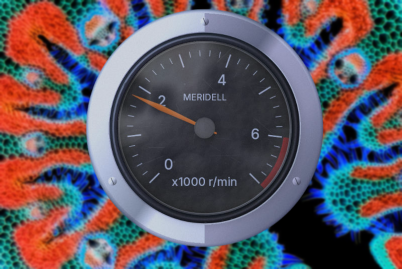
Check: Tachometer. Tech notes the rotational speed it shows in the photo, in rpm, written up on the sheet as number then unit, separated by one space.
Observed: 1800 rpm
